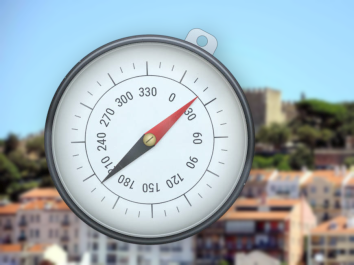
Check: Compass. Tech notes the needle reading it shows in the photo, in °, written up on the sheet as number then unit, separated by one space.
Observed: 20 °
